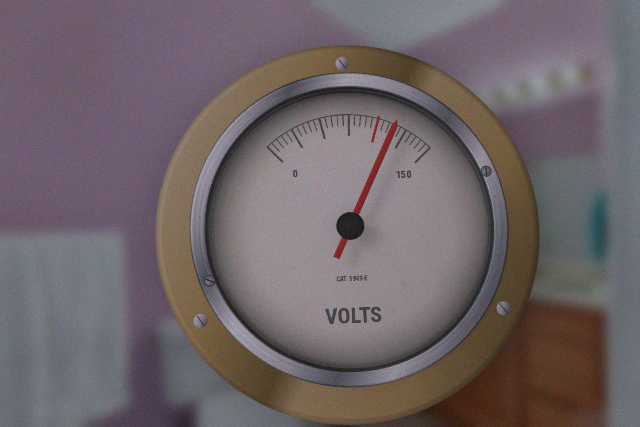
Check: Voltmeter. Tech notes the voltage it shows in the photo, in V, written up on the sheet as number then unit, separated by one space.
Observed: 115 V
